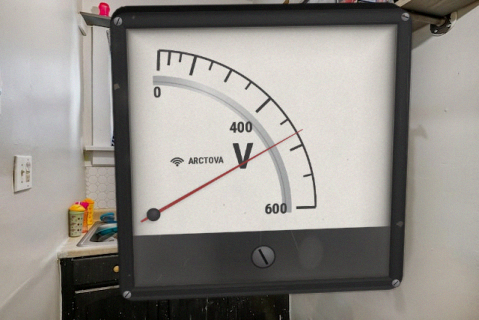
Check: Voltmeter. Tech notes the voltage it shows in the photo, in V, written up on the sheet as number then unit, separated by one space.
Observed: 475 V
